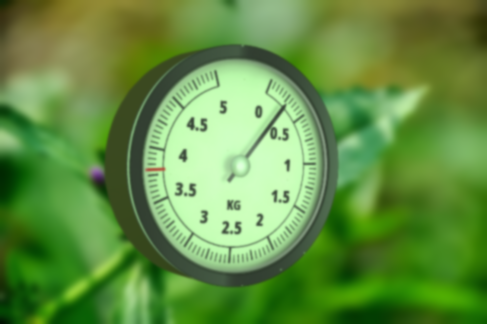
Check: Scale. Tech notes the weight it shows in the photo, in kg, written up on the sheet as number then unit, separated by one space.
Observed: 0.25 kg
